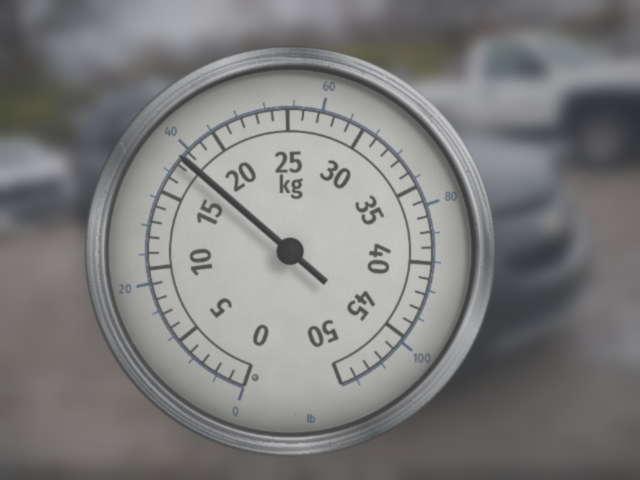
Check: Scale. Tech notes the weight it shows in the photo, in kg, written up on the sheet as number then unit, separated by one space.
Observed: 17.5 kg
